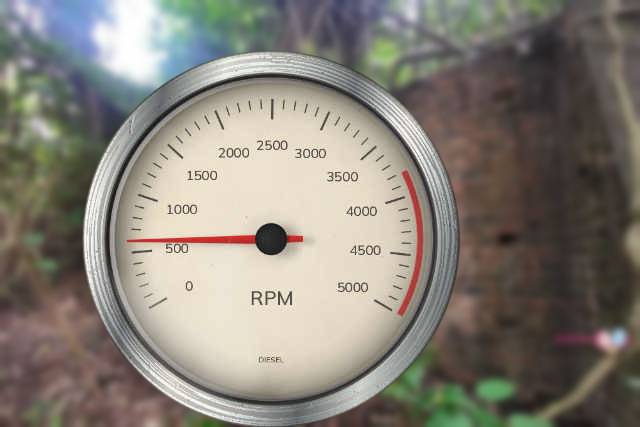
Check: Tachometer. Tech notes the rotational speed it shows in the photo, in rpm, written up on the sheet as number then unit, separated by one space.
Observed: 600 rpm
